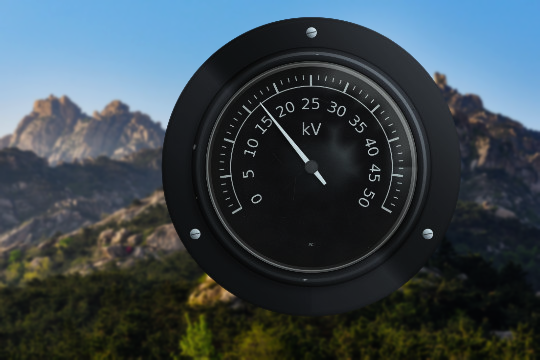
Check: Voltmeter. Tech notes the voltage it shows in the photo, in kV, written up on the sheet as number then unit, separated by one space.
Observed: 17 kV
